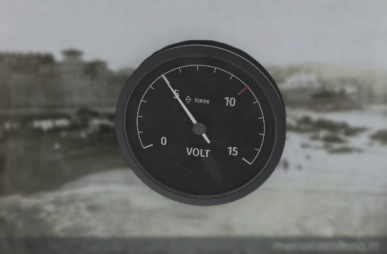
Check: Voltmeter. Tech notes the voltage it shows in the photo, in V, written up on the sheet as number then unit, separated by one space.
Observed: 5 V
